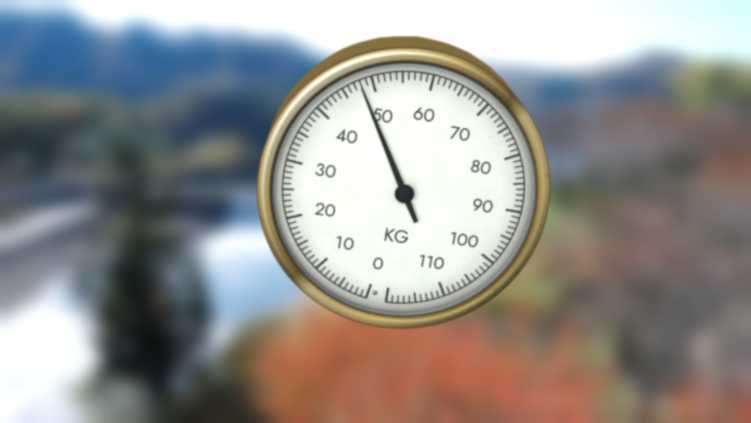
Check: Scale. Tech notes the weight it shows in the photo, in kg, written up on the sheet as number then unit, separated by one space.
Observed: 48 kg
